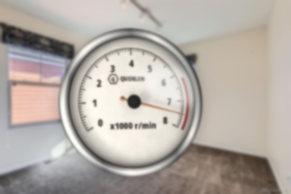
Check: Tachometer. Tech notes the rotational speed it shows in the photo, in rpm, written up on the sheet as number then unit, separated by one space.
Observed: 7500 rpm
